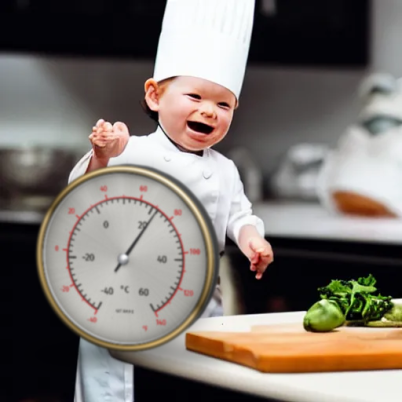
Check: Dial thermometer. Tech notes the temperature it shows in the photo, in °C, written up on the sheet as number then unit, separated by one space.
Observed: 22 °C
